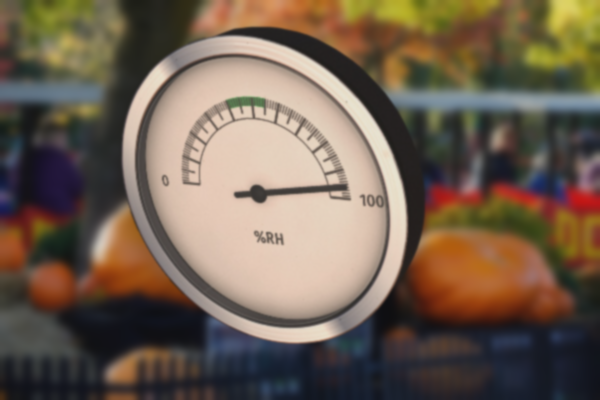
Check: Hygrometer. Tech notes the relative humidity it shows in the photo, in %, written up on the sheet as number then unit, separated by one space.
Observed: 95 %
